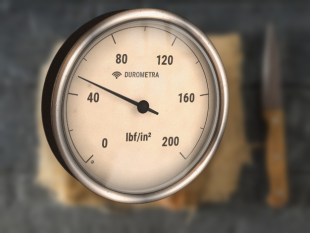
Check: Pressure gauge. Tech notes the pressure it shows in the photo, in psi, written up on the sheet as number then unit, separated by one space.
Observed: 50 psi
